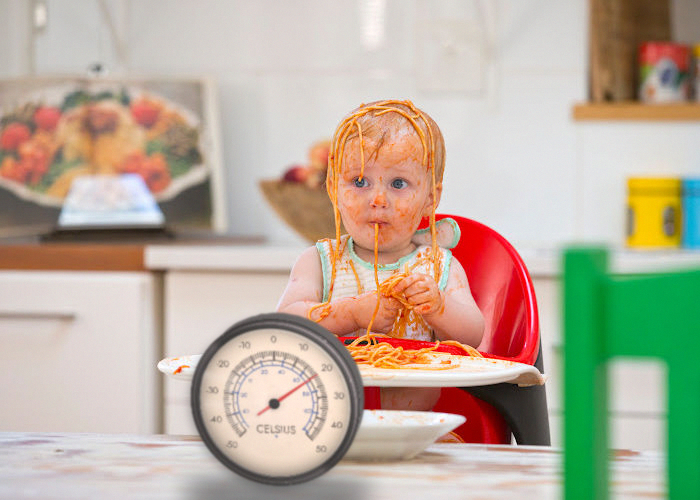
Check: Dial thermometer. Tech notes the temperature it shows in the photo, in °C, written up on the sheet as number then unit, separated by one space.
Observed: 20 °C
